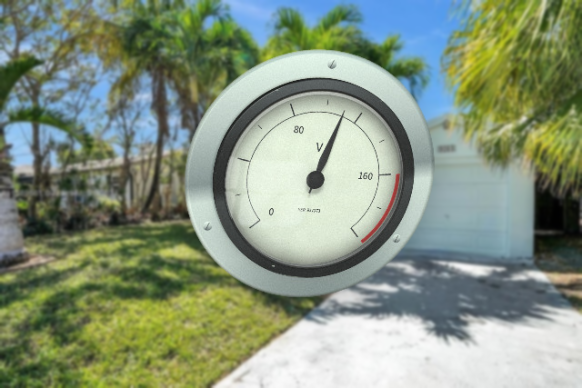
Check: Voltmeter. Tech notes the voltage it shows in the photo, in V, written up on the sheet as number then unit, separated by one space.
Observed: 110 V
